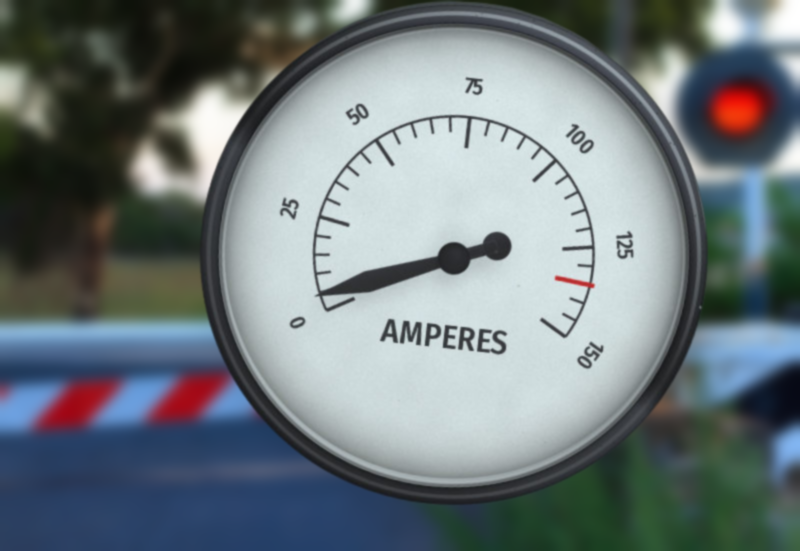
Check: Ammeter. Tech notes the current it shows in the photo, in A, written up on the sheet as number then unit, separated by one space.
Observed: 5 A
